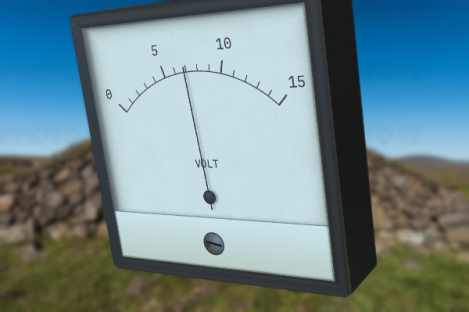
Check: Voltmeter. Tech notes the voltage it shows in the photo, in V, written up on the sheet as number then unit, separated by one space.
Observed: 7 V
